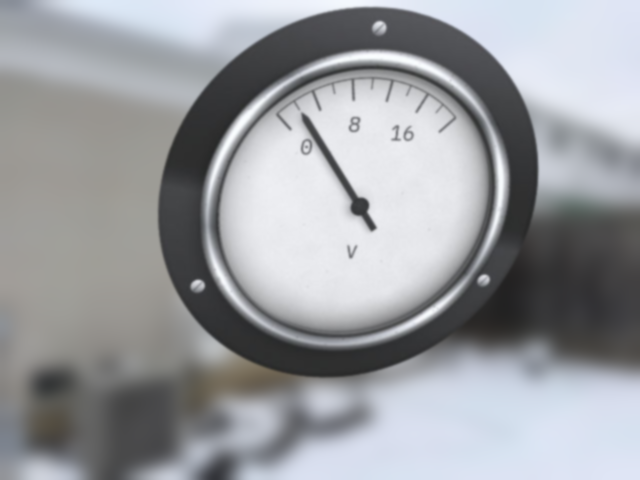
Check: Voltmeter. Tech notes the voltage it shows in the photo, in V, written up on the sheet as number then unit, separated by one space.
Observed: 2 V
